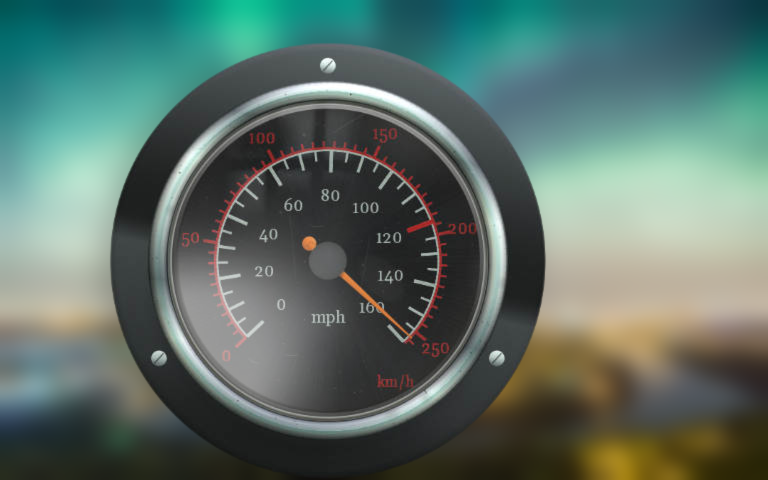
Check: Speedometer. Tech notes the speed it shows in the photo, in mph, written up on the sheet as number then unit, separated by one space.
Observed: 157.5 mph
